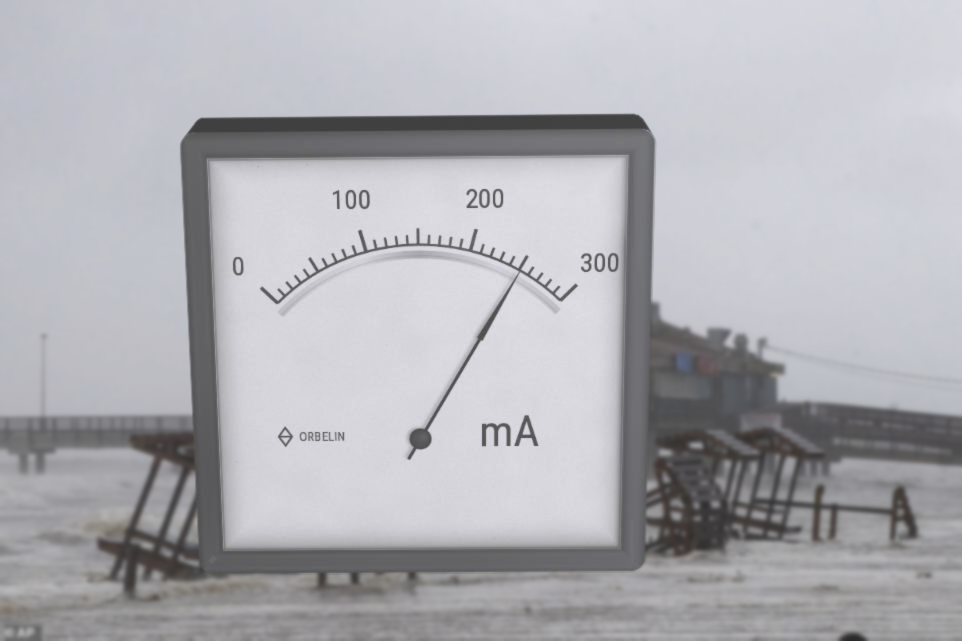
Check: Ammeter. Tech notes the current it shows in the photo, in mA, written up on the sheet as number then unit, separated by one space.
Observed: 250 mA
